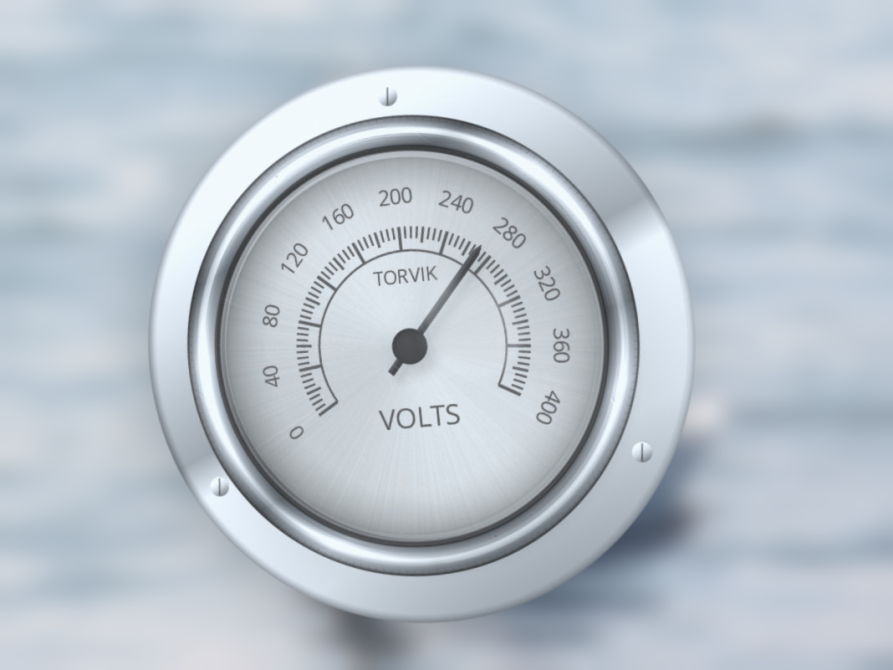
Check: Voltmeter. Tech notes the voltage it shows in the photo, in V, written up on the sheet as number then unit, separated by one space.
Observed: 270 V
